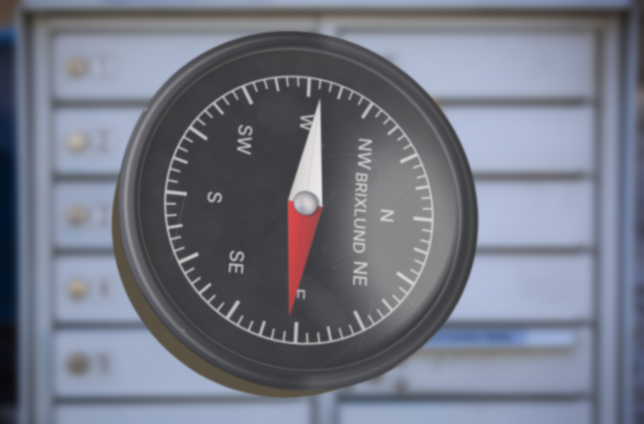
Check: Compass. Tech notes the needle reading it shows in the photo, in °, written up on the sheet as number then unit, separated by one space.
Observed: 95 °
